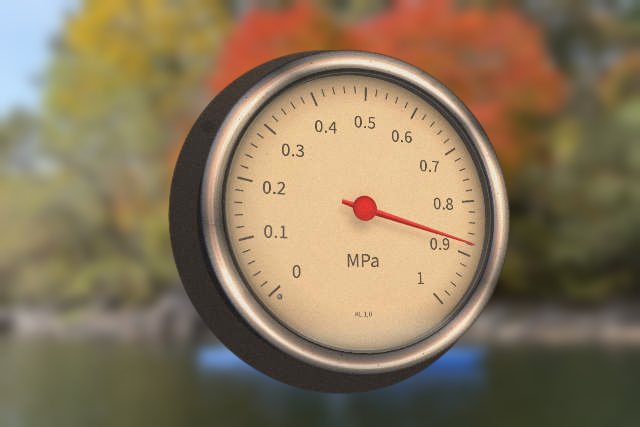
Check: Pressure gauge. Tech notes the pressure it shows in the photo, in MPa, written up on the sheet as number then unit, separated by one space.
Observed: 0.88 MPa
